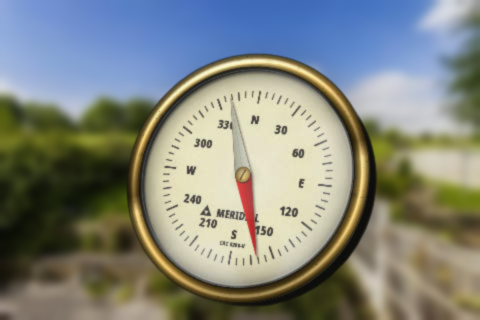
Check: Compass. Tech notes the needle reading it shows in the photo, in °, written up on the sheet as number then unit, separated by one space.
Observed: 160 °
